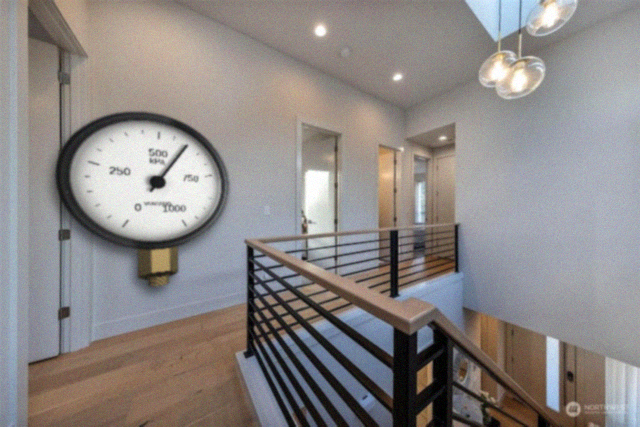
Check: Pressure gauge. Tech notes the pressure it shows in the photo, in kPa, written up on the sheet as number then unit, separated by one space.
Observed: 600 kPa
